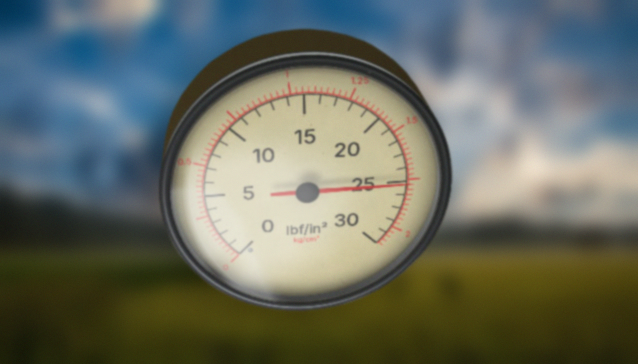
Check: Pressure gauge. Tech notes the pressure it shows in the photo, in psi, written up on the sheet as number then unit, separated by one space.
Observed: 25 psi
